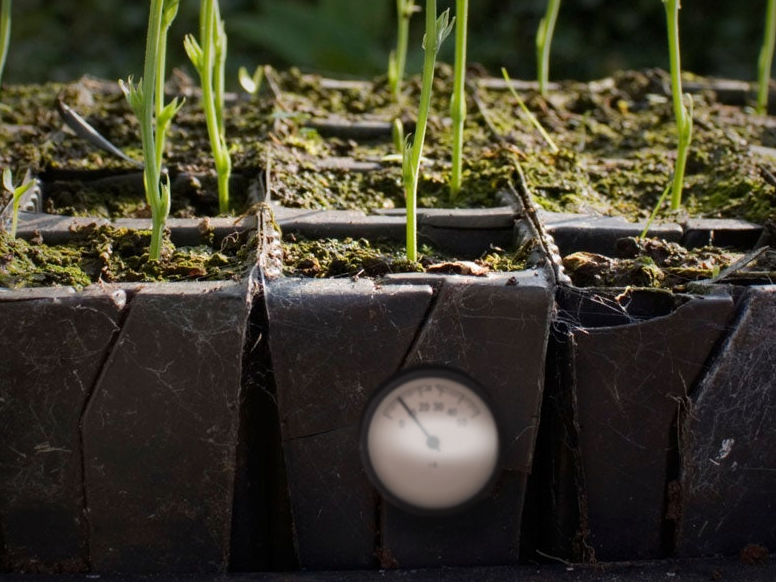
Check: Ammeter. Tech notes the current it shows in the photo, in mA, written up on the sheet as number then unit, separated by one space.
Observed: 10 mA
